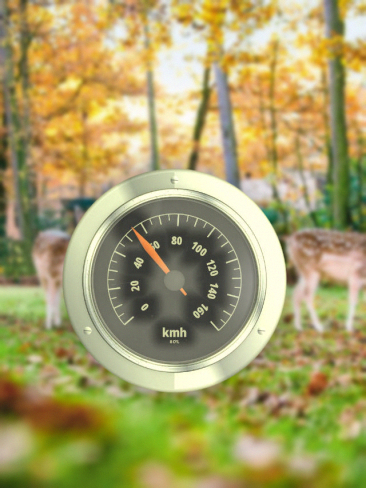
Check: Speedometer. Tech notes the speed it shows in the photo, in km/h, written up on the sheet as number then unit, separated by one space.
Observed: 55 km/h
